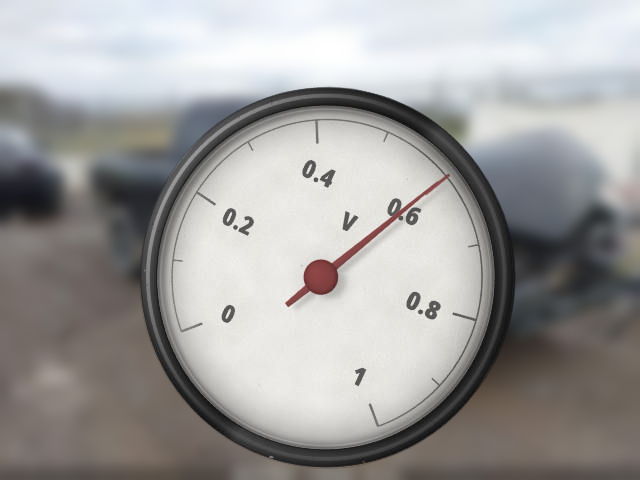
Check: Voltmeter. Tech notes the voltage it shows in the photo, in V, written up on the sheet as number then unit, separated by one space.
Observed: 0.6 V
